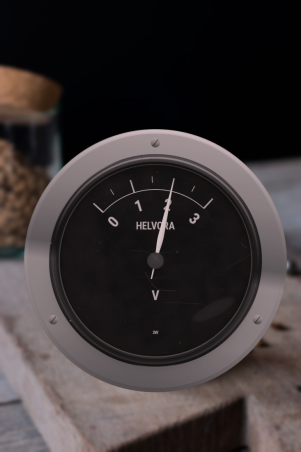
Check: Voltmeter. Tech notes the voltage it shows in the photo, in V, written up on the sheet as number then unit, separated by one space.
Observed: 2 V
